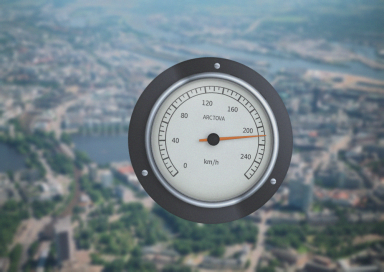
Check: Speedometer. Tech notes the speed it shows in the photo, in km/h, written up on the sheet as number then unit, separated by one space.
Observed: 210 km/h
